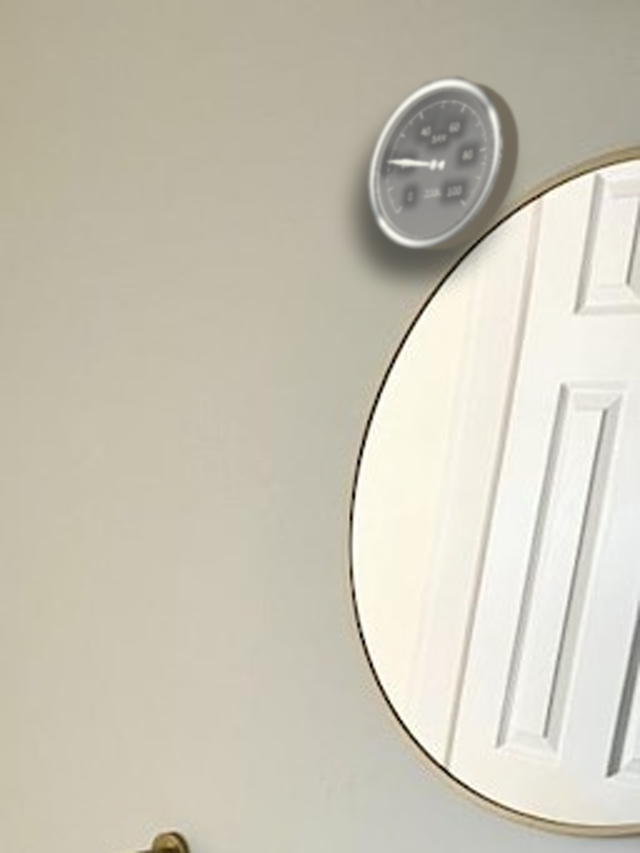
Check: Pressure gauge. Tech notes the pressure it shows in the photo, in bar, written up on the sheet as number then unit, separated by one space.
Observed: 20 bar
